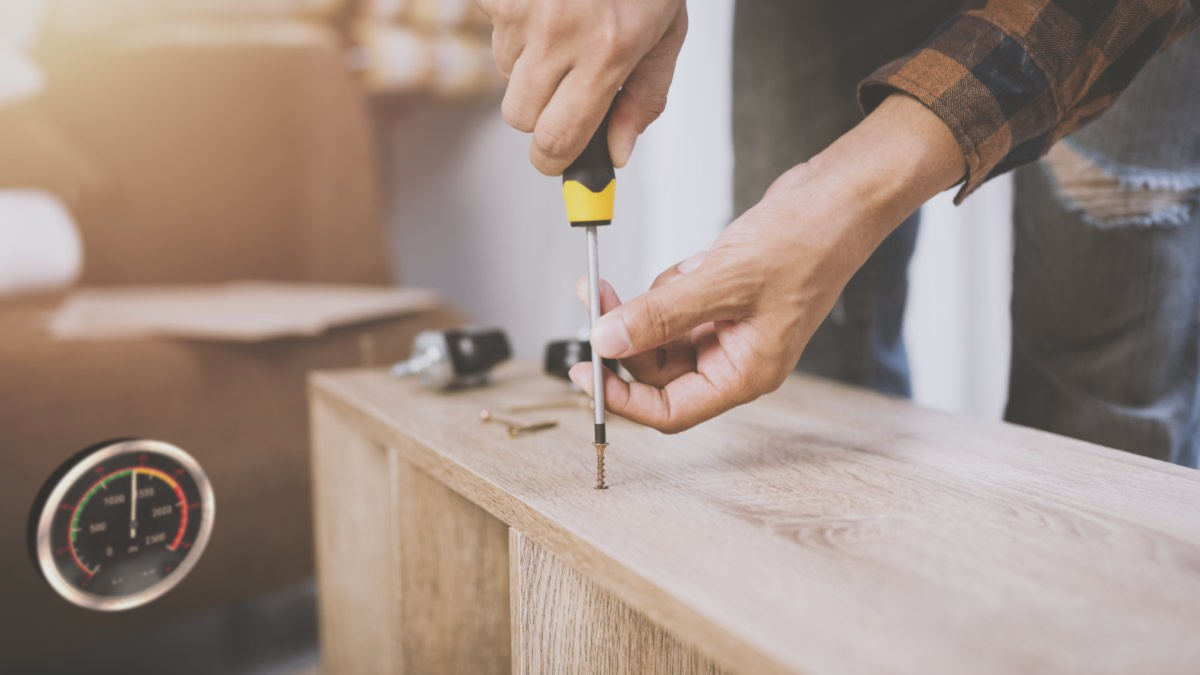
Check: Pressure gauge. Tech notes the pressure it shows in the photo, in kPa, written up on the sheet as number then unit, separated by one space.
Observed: 1300 kPa
